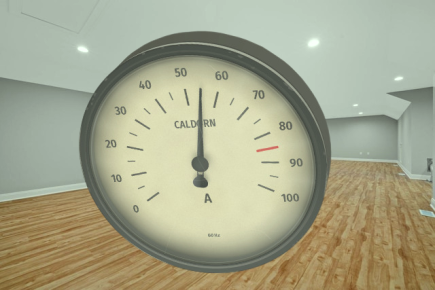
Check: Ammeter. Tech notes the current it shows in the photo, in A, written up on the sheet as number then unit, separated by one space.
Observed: 55 A
